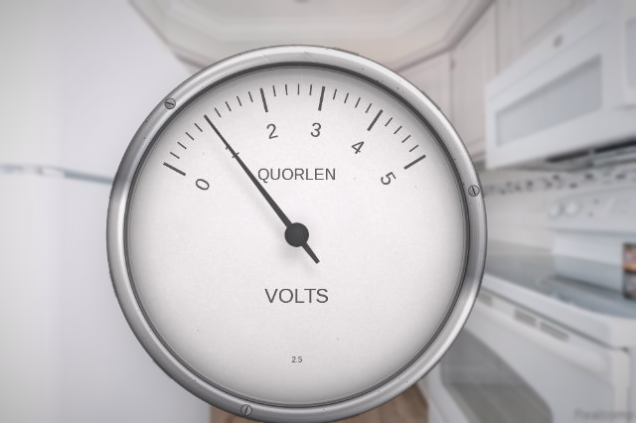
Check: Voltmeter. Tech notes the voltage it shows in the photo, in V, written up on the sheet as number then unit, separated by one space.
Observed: 1 V
